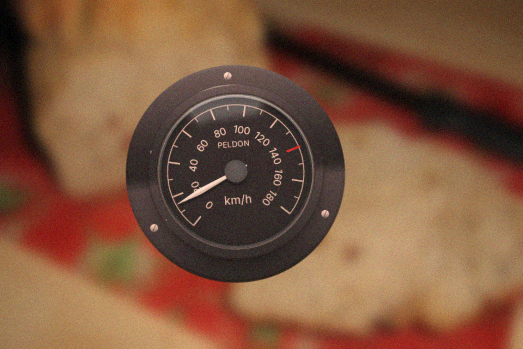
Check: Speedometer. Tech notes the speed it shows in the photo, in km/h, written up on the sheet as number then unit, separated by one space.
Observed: 15 km/h
